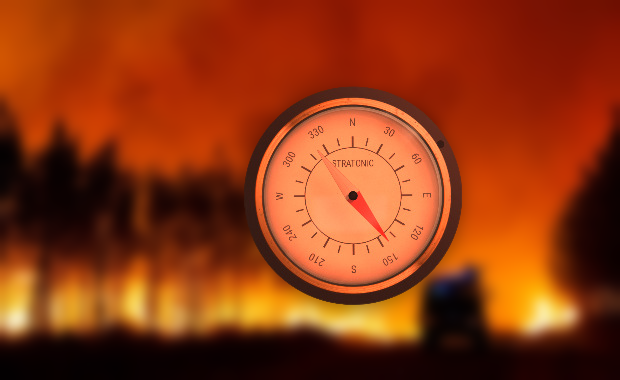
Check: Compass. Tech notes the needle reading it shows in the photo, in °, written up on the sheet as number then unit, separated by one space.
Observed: 142.5 °
